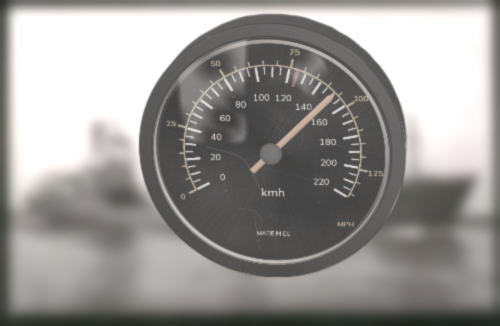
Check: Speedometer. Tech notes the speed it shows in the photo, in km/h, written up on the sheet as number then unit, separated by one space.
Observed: 150 km/h
